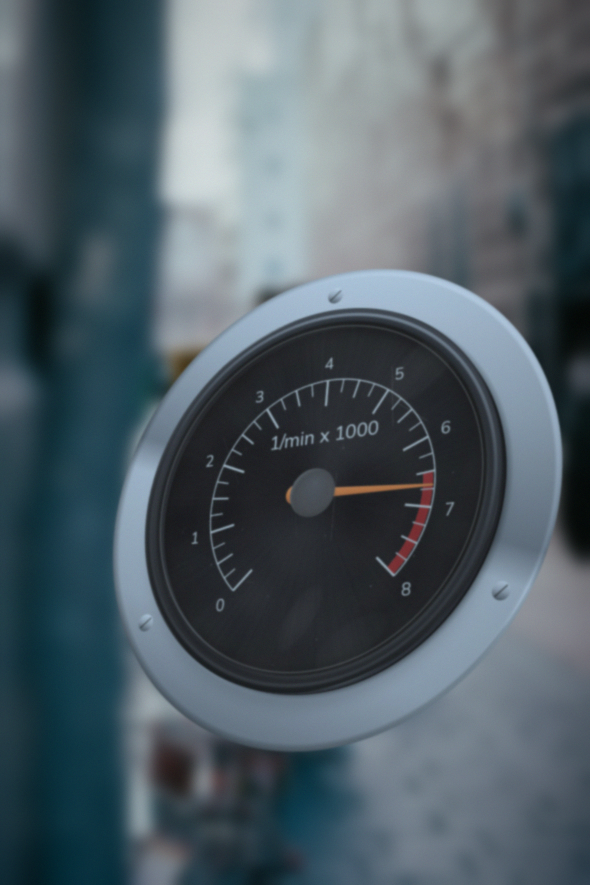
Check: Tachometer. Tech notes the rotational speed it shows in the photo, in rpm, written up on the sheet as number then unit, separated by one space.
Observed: 6750 rpm
